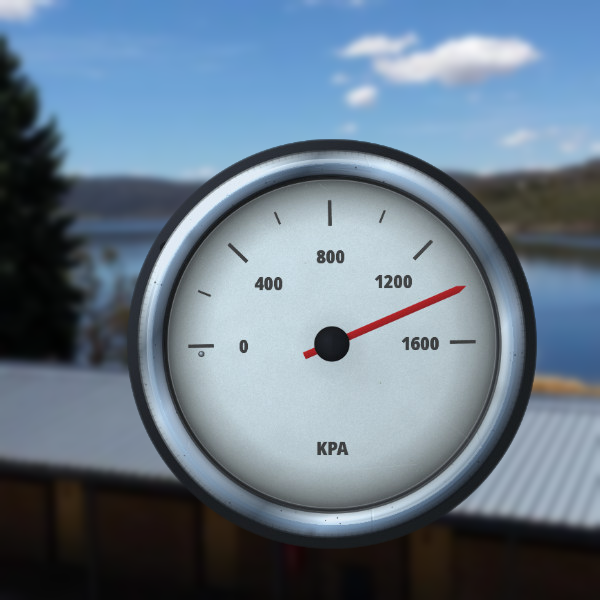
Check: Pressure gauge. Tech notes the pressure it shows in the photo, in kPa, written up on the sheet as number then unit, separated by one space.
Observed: 1400 kPa
